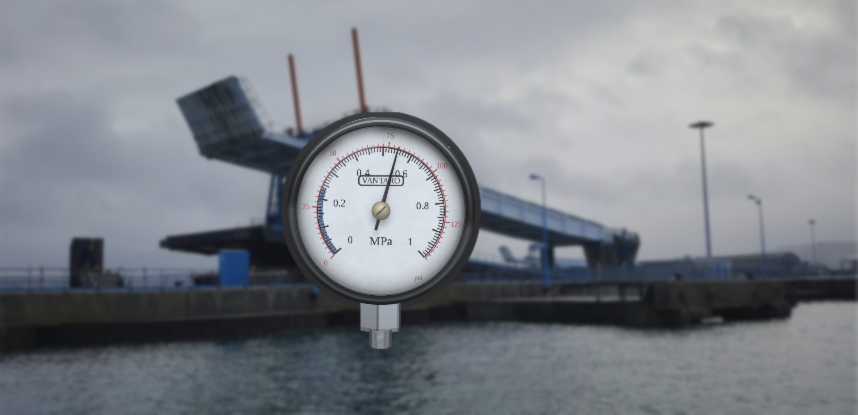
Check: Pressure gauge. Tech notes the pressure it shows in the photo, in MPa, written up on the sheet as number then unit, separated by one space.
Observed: 0.55 MPa
